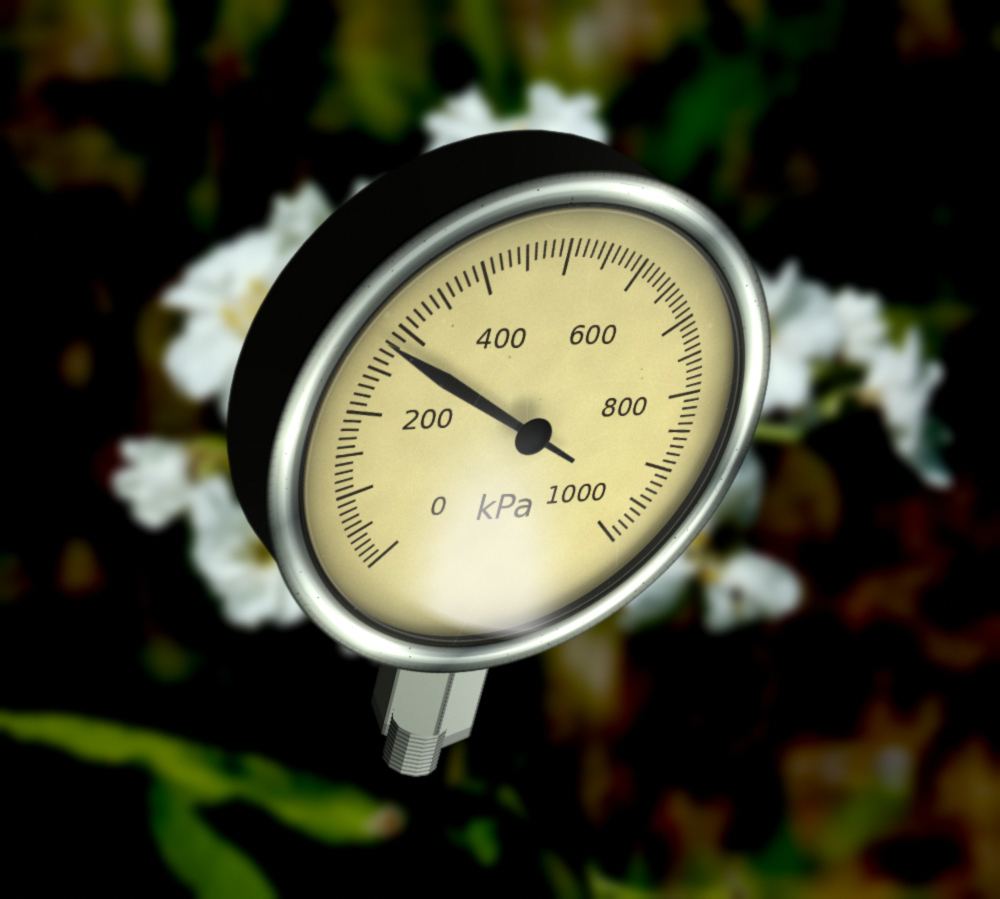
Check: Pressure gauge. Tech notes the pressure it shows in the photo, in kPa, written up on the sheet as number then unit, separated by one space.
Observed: 280 kPa
